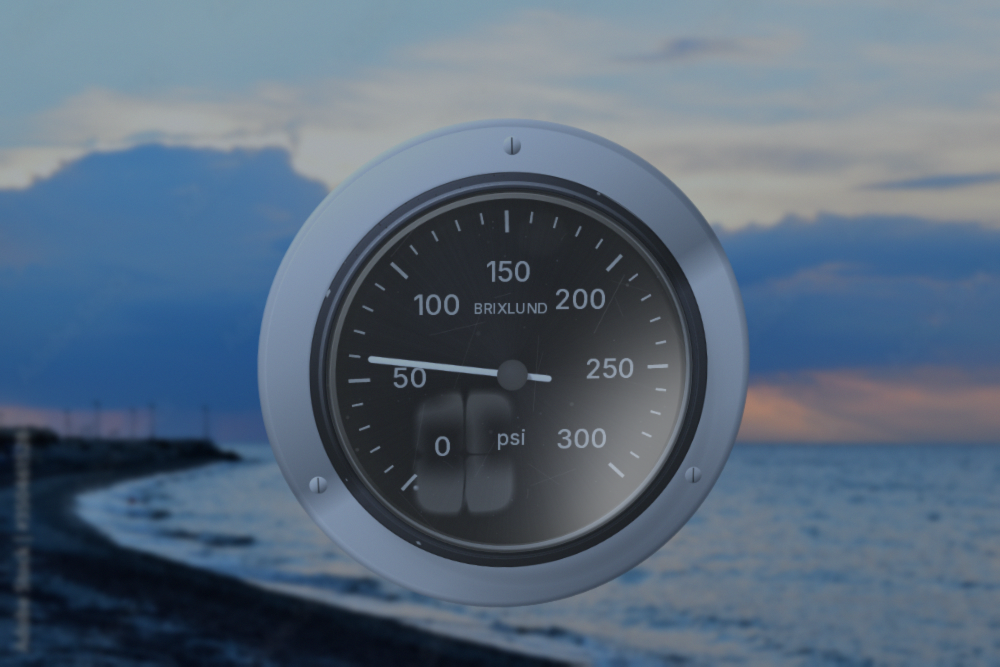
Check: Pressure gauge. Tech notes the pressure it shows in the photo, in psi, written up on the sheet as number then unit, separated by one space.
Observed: 60 psi
